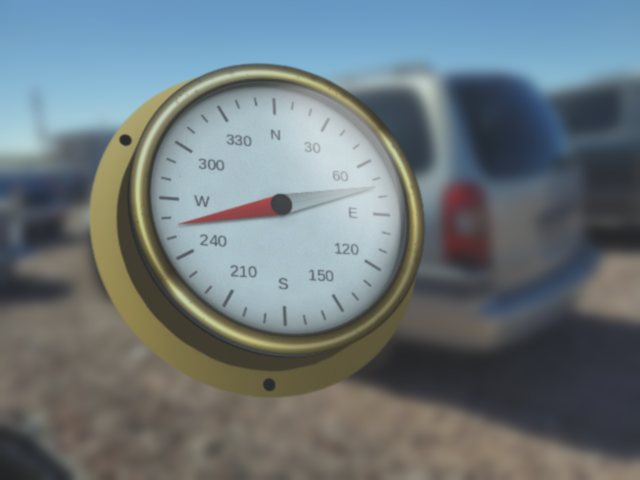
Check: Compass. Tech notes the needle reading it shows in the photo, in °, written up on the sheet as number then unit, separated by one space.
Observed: 255 °
